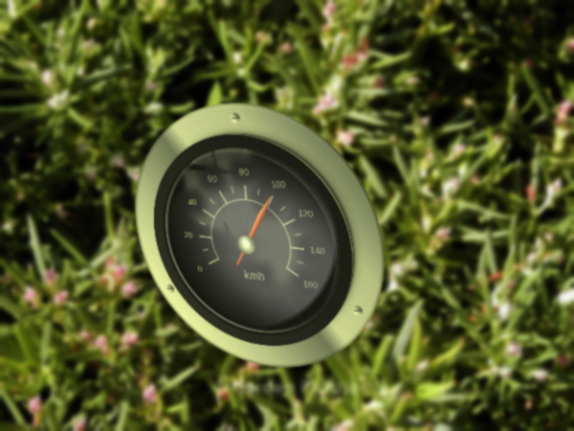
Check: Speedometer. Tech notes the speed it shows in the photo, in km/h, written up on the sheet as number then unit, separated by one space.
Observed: 100 km/h
